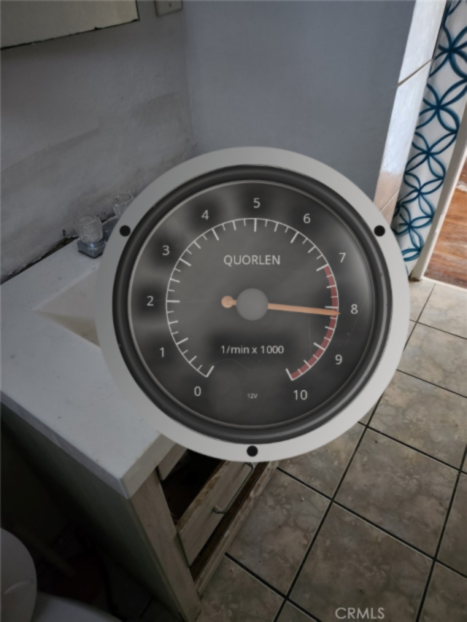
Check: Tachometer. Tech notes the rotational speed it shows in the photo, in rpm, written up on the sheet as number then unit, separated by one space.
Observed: 8125 rpm
